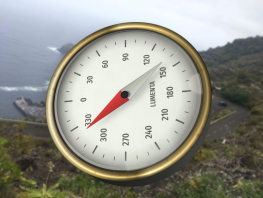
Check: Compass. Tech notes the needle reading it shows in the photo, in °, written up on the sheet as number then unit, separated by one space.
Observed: 320 °
